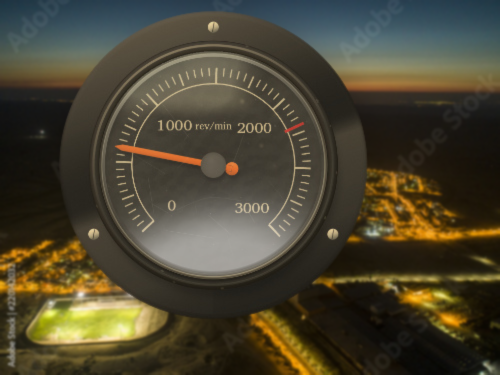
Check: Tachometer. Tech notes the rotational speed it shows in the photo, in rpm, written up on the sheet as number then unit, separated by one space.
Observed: 600 rpm
